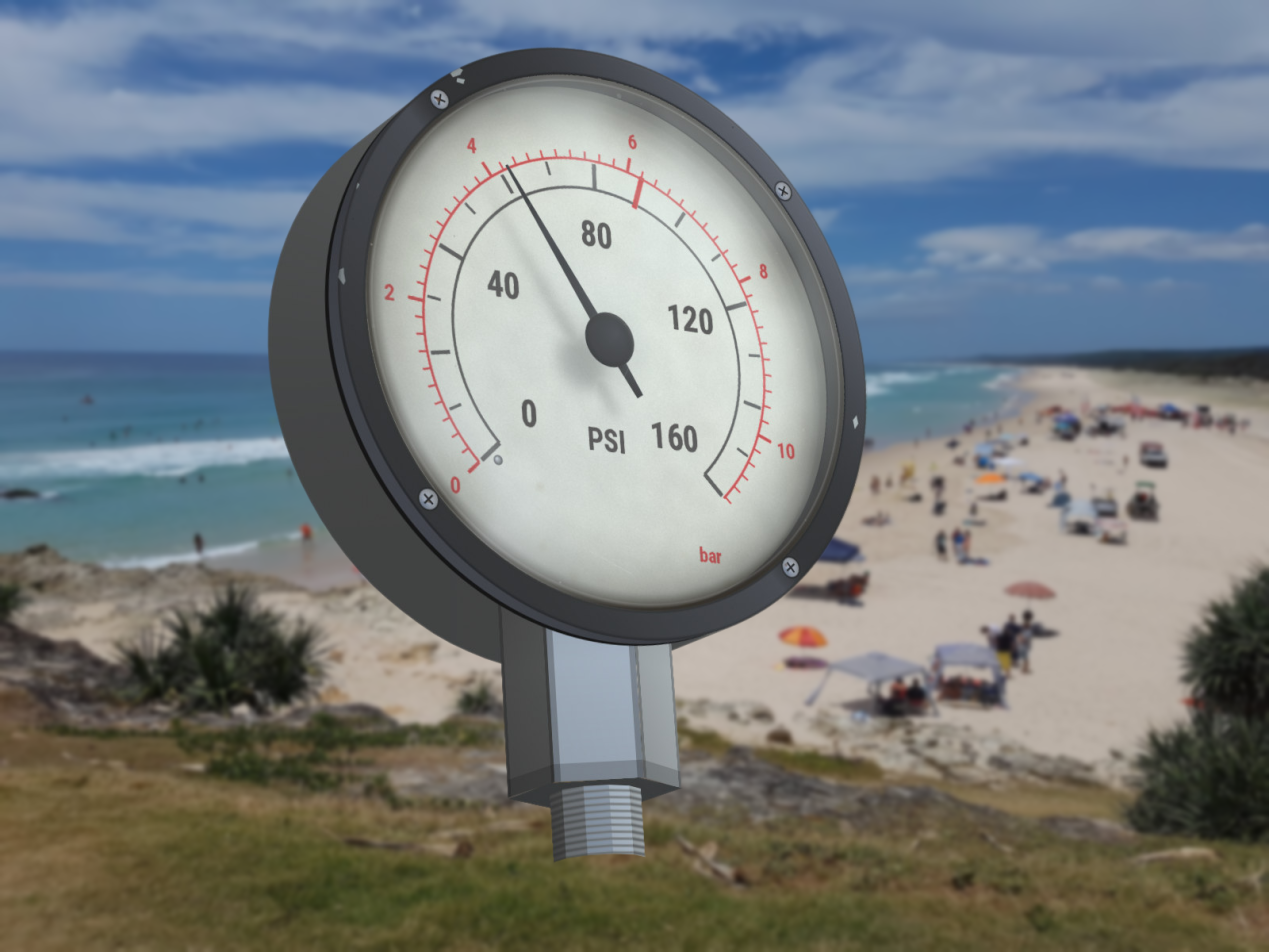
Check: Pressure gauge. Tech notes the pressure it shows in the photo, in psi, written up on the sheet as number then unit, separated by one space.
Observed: 60 psi
